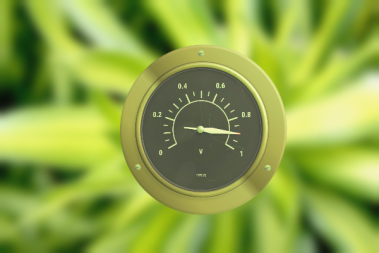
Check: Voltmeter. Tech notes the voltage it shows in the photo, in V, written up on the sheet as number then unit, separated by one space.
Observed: 0.9 V
